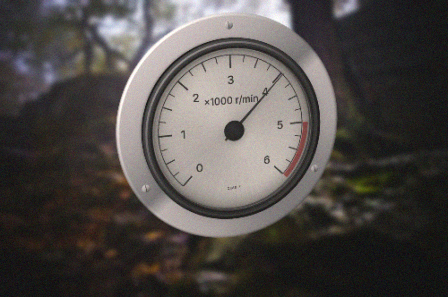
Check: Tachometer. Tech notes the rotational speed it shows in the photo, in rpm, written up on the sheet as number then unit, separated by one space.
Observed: 4000 rpm
